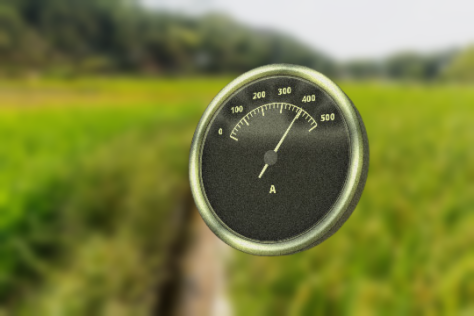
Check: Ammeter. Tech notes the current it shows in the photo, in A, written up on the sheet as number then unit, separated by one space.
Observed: 400 A
